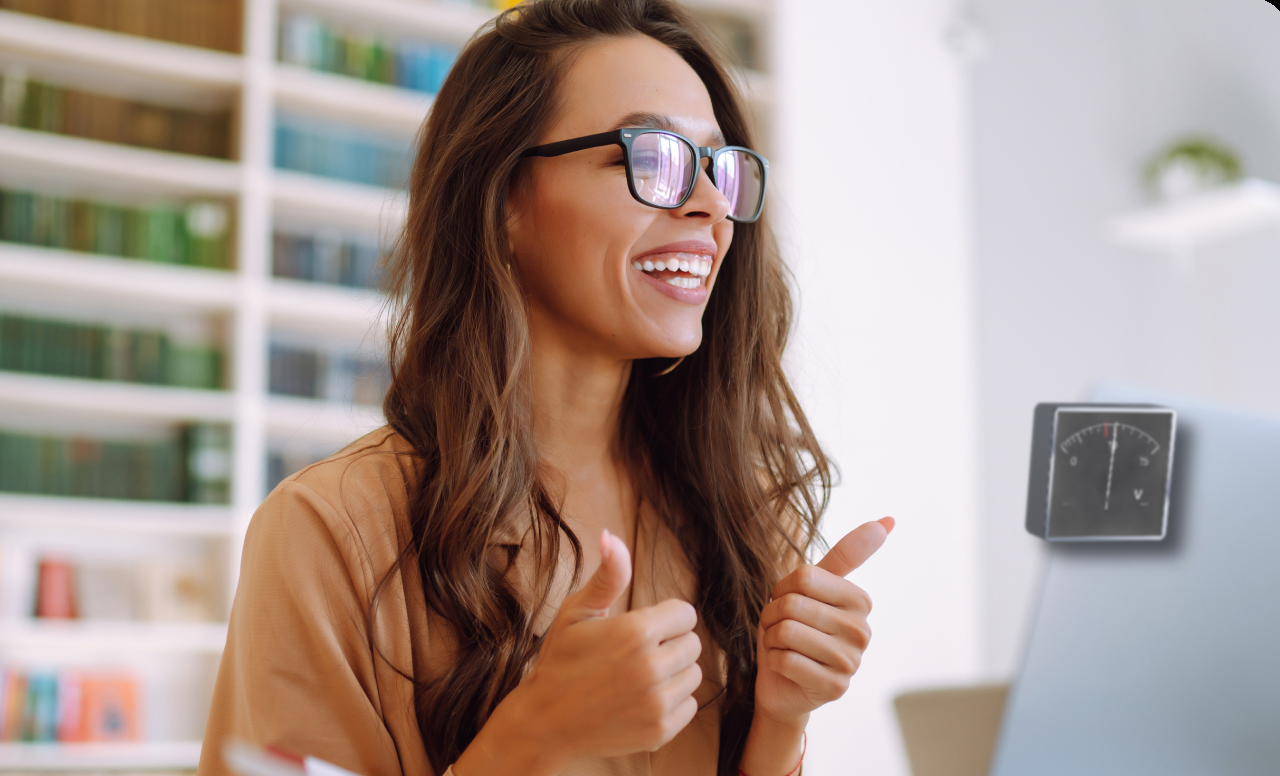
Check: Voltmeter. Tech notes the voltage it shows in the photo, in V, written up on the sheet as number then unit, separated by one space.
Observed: 10 V
